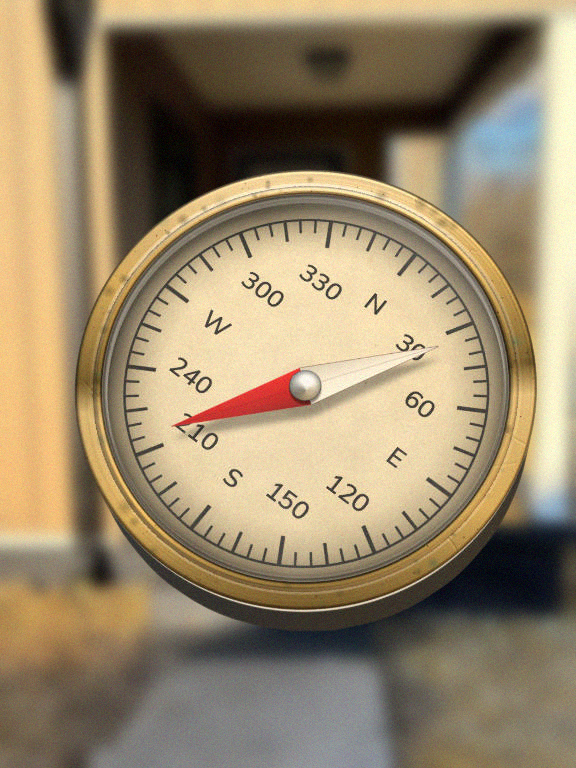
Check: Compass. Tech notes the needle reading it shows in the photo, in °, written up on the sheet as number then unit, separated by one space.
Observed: 215 °
